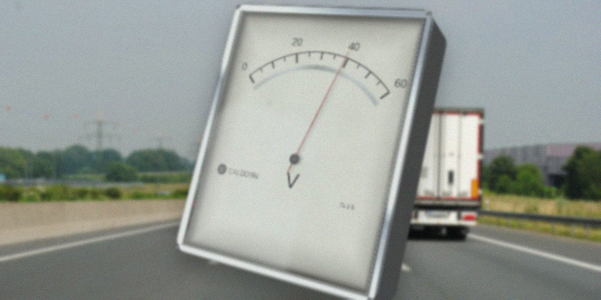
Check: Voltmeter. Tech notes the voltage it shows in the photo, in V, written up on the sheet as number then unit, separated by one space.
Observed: 40 V
